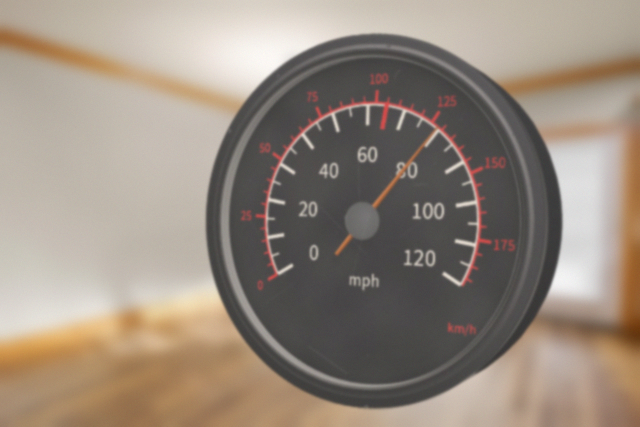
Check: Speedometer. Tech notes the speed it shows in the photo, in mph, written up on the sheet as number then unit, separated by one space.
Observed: 80 mph
